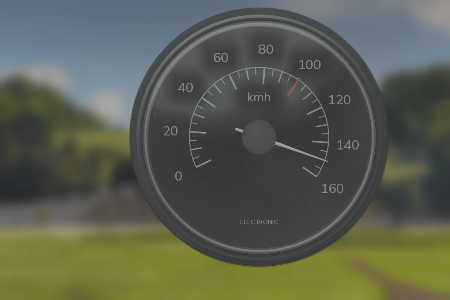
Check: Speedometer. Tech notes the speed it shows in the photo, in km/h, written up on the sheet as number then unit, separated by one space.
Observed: 150 km/h
